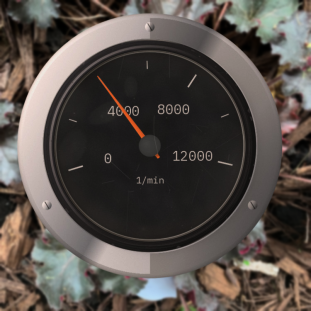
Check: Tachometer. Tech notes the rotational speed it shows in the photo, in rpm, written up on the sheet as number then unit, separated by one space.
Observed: 4000 rpm
